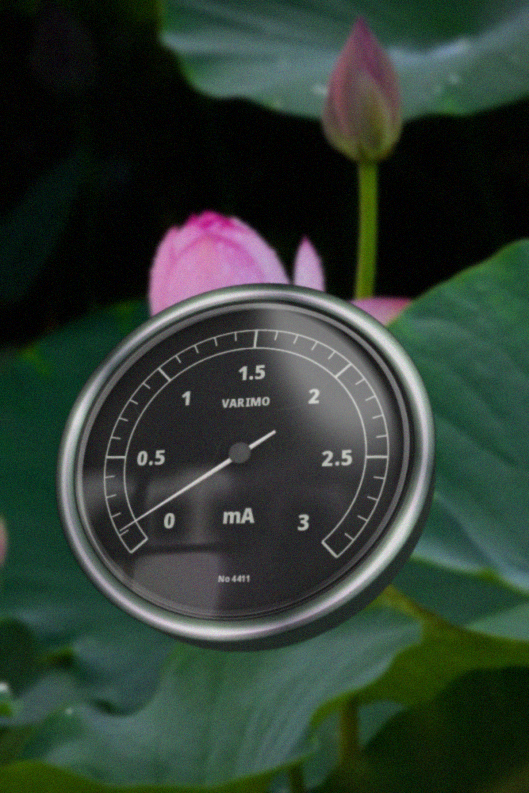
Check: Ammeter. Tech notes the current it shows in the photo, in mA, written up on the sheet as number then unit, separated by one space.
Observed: 0.1 mA
